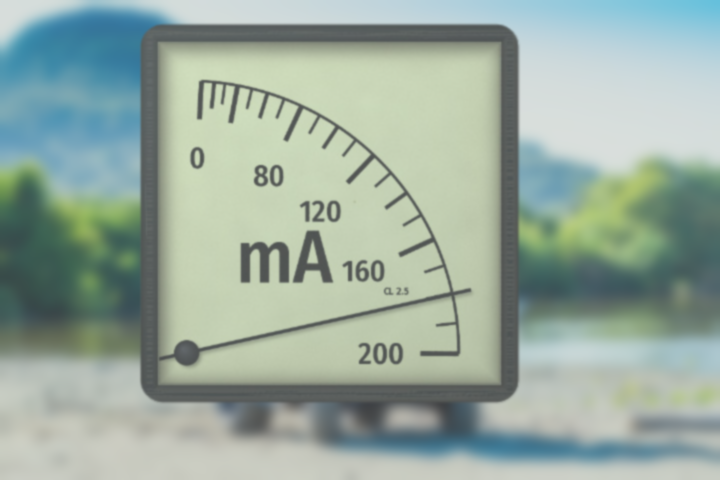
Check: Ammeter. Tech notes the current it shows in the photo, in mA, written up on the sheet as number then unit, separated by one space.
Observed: 180 mA
